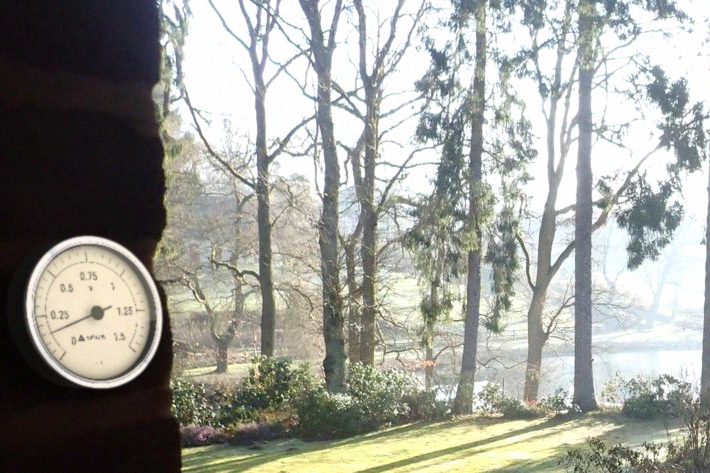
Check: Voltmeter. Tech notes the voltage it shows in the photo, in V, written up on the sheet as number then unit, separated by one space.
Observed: 0.15 V
